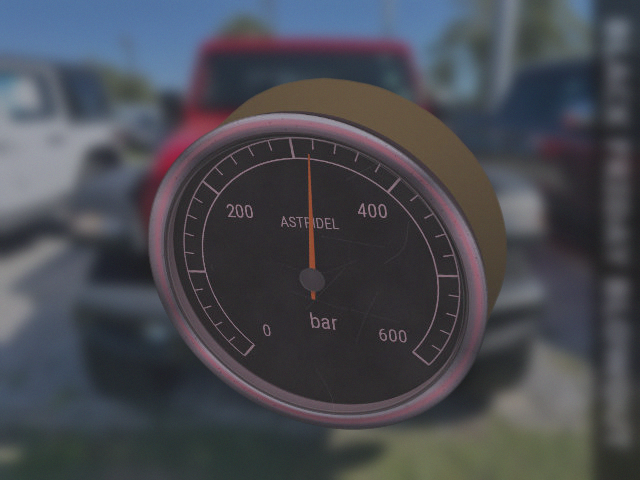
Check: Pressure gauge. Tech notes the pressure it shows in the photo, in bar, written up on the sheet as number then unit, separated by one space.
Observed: 320 bar
